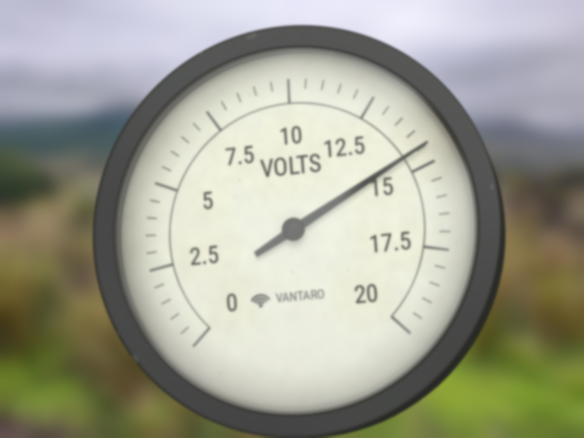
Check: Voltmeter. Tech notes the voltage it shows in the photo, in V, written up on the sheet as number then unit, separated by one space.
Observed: 14.5 V
